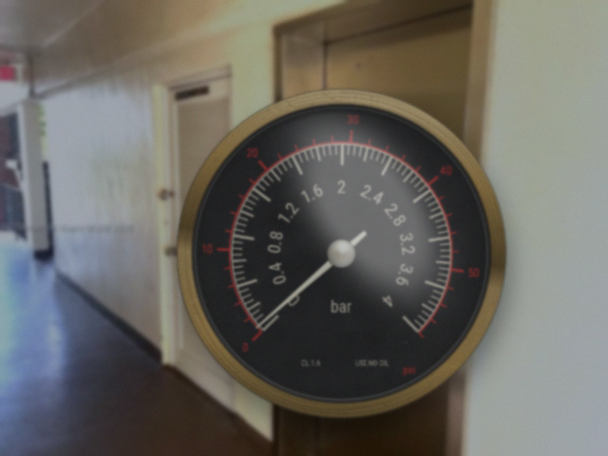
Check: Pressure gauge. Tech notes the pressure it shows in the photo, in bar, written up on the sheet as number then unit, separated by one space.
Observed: 0.05 bar
